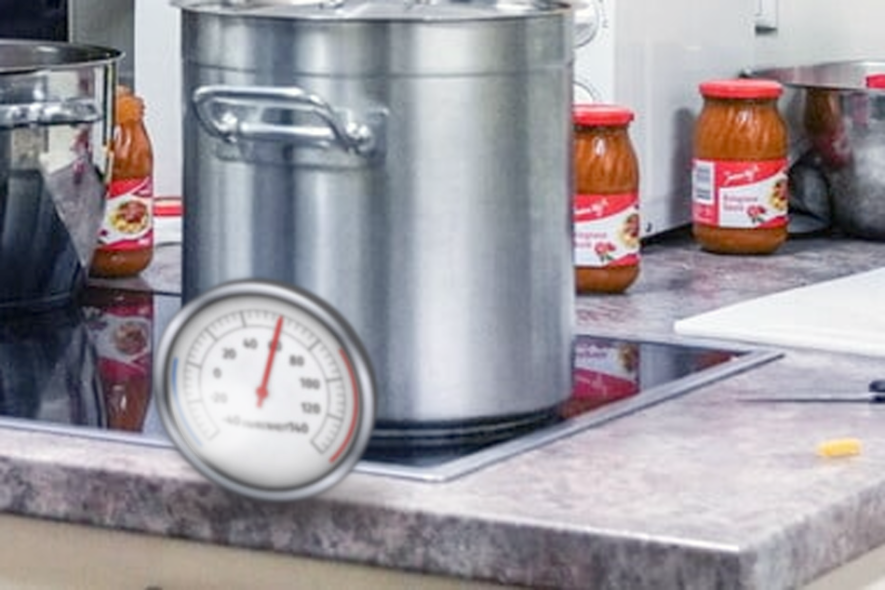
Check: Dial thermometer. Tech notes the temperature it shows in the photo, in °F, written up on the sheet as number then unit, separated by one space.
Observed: 60 °F
